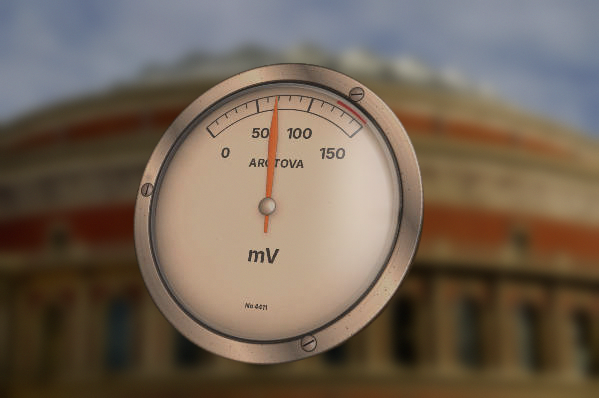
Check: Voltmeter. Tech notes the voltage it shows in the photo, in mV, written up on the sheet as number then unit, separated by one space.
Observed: 70 mV
